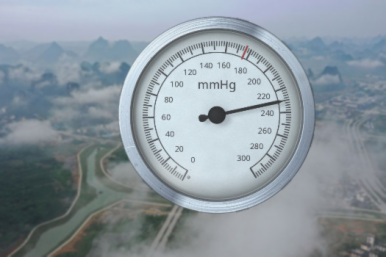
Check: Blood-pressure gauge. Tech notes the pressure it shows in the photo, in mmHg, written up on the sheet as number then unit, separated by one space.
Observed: 230 mmHg
